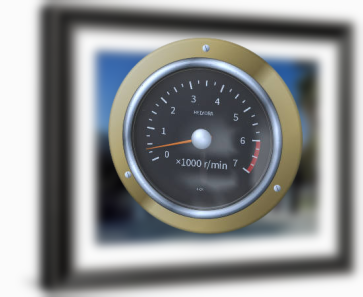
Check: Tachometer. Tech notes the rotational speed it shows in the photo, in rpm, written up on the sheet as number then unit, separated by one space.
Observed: 375 rpm
